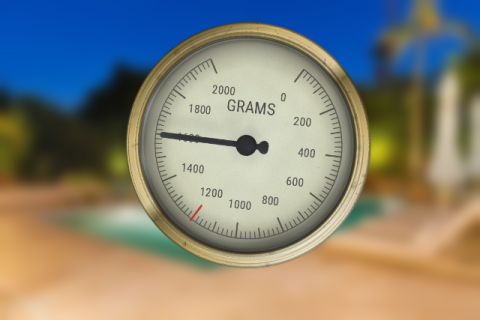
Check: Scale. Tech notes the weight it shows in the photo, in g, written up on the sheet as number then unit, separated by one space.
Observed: 1600 g
